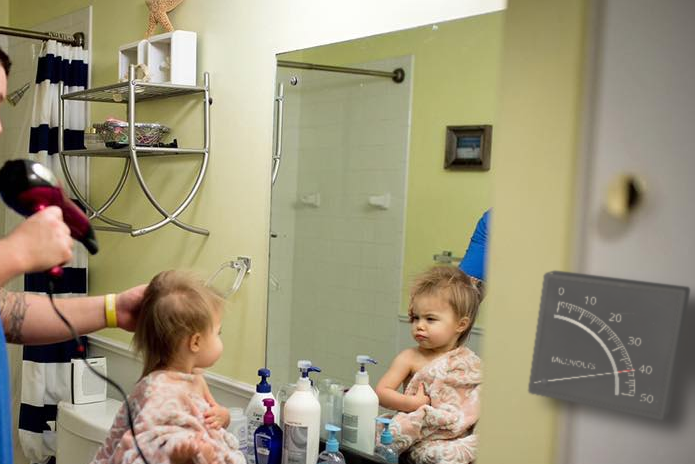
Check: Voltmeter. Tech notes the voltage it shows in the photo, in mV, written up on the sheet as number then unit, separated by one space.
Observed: 40 mV
